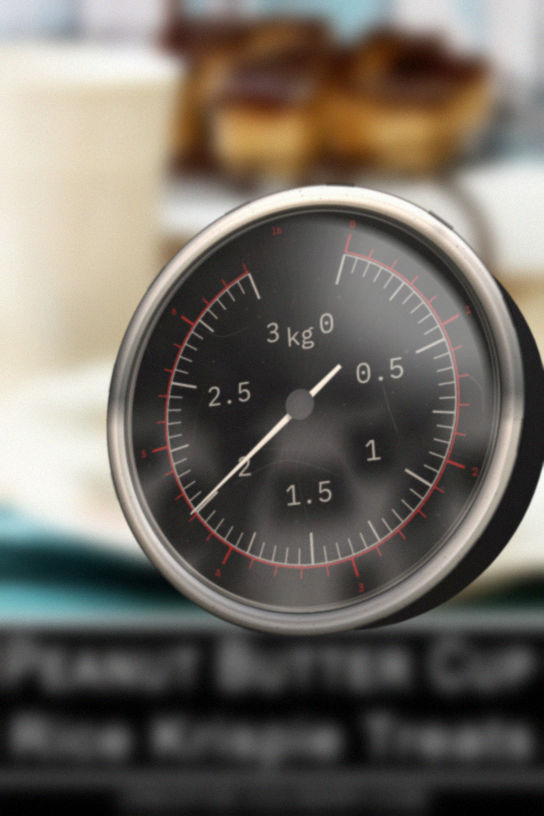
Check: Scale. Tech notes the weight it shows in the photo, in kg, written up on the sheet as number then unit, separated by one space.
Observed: 2 kg
